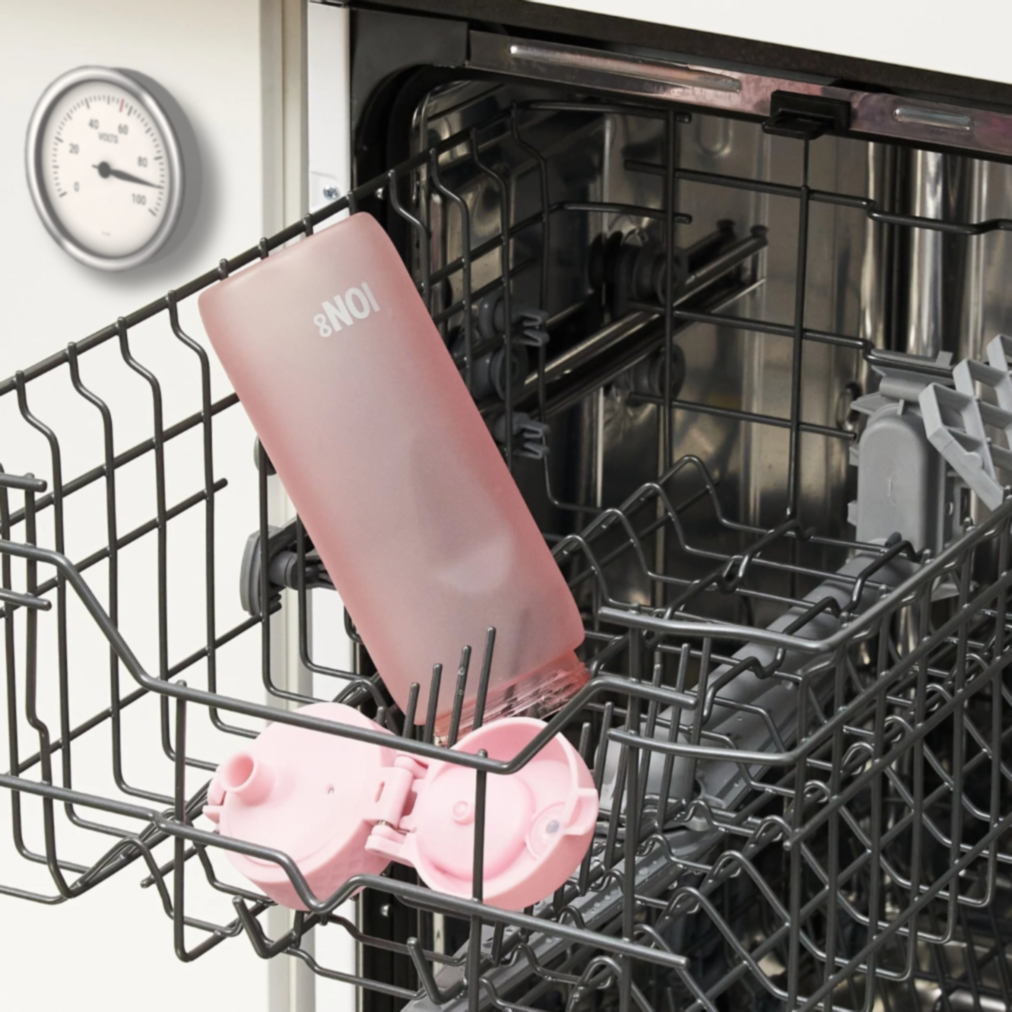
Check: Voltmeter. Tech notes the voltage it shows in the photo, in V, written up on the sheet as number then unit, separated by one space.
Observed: 90 V
